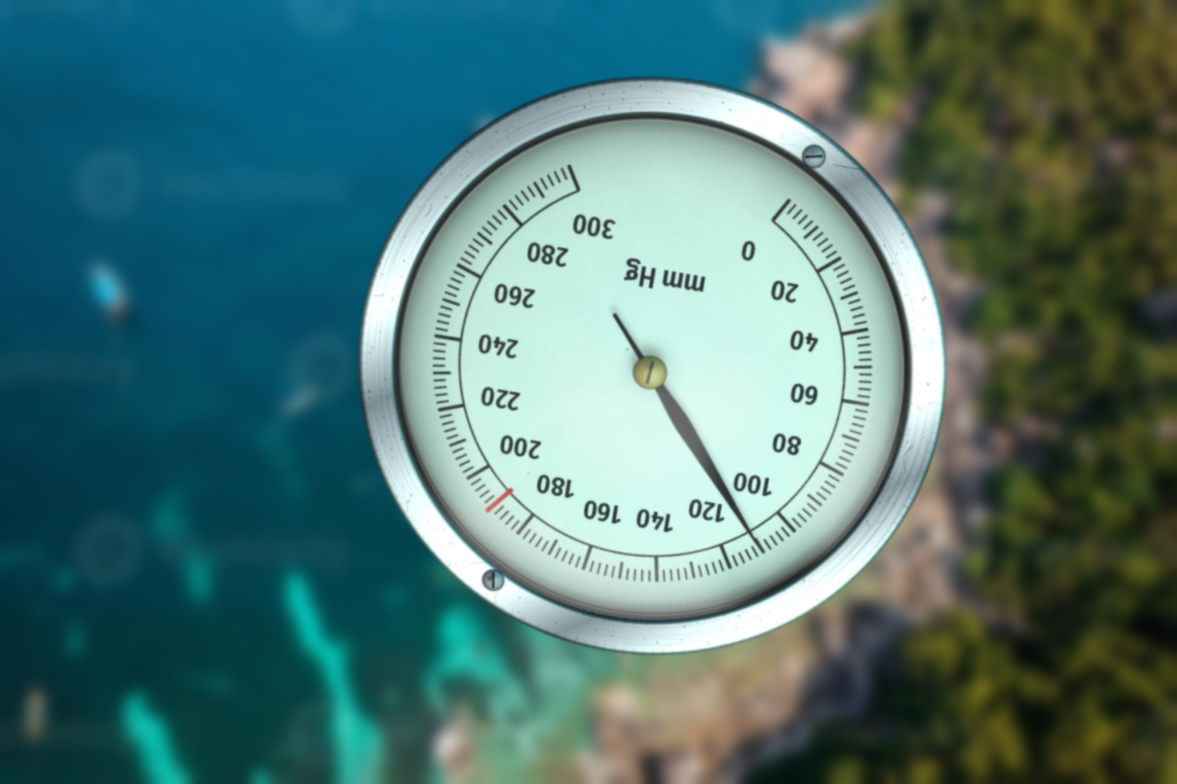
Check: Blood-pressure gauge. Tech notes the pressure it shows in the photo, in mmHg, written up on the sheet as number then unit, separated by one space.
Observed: 110 mmHg
